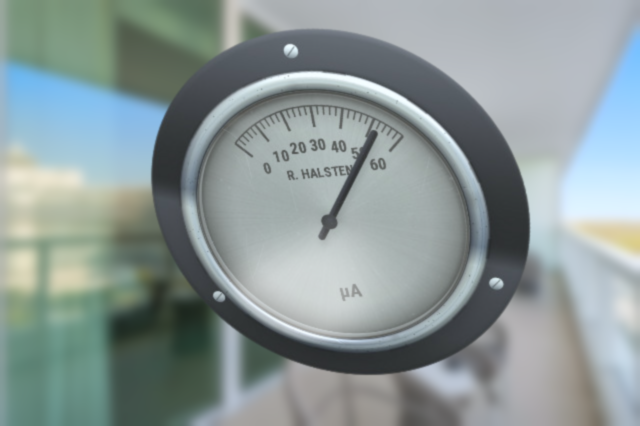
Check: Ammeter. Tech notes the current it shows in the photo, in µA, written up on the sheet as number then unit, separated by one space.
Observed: 52 µA
